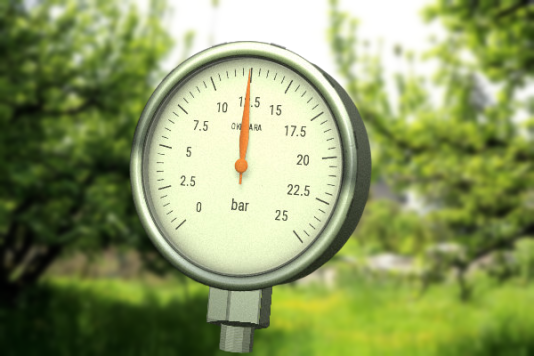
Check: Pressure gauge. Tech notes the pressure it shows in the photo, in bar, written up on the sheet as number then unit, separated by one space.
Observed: 12.5 bar
